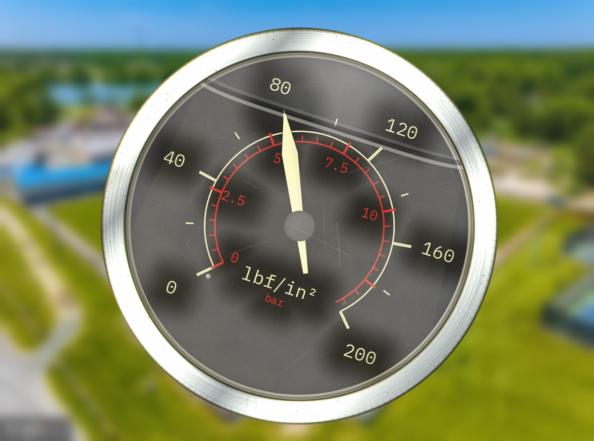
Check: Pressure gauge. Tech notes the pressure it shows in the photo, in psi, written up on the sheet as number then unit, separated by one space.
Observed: 80 psi
